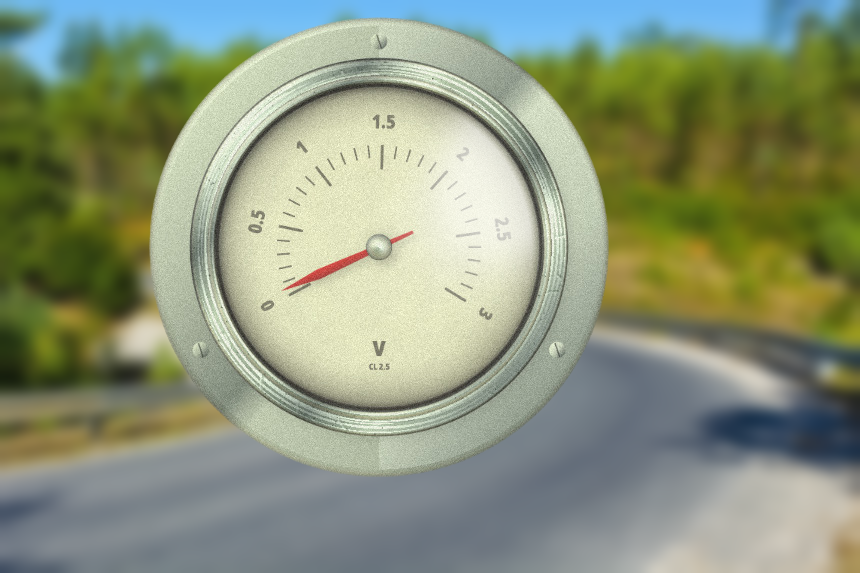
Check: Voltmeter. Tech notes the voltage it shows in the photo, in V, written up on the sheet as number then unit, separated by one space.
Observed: 0.05 V
